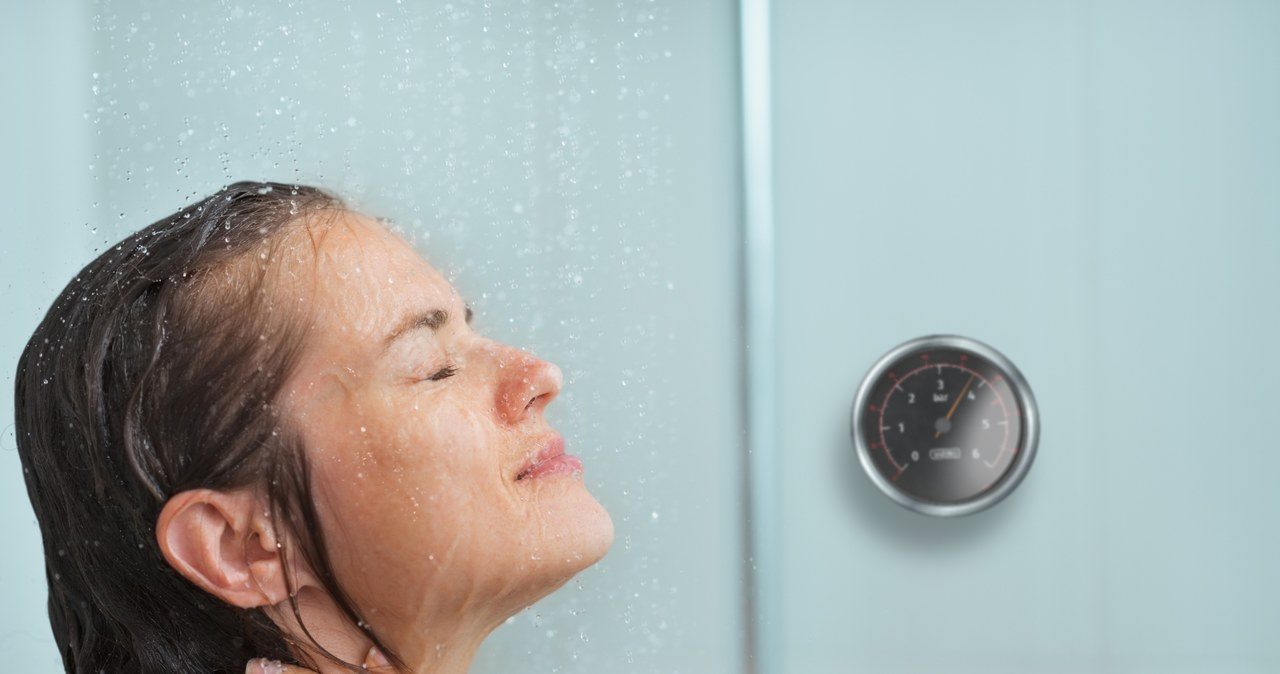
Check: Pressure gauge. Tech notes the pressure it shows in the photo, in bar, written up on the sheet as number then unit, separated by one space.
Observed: 3.75 bar
